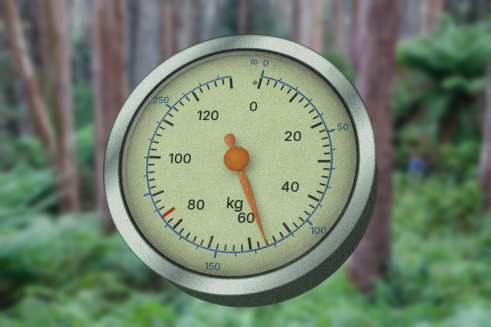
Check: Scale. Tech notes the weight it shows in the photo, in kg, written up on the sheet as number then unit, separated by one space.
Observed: 56 kg
